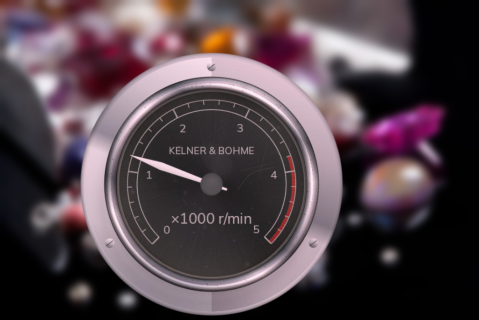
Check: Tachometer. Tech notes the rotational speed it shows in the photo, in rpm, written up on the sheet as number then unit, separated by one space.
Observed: 1200 rpm
